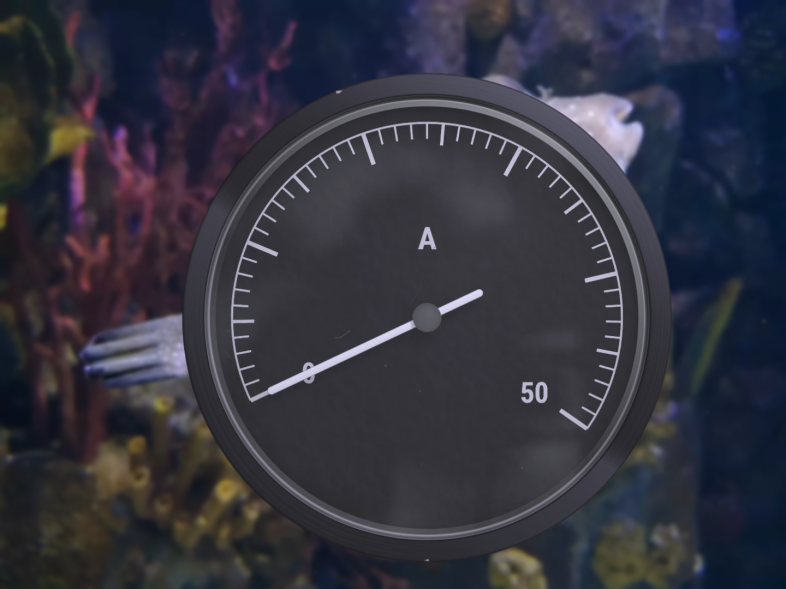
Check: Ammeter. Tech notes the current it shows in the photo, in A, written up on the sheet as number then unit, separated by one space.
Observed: 0 A
